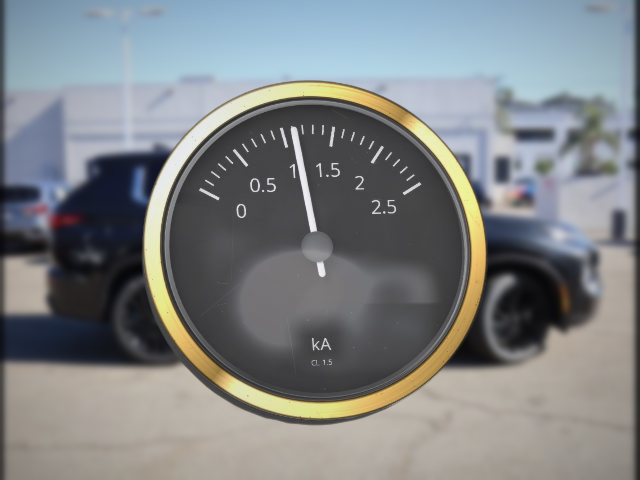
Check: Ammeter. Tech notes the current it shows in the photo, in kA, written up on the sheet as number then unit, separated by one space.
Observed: 1.1 kA
